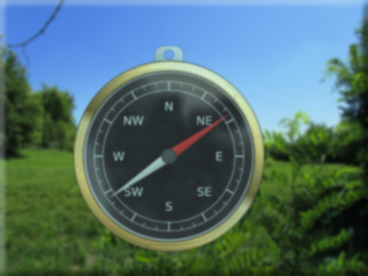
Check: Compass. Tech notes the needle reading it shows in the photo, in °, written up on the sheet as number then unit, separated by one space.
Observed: 55 °
